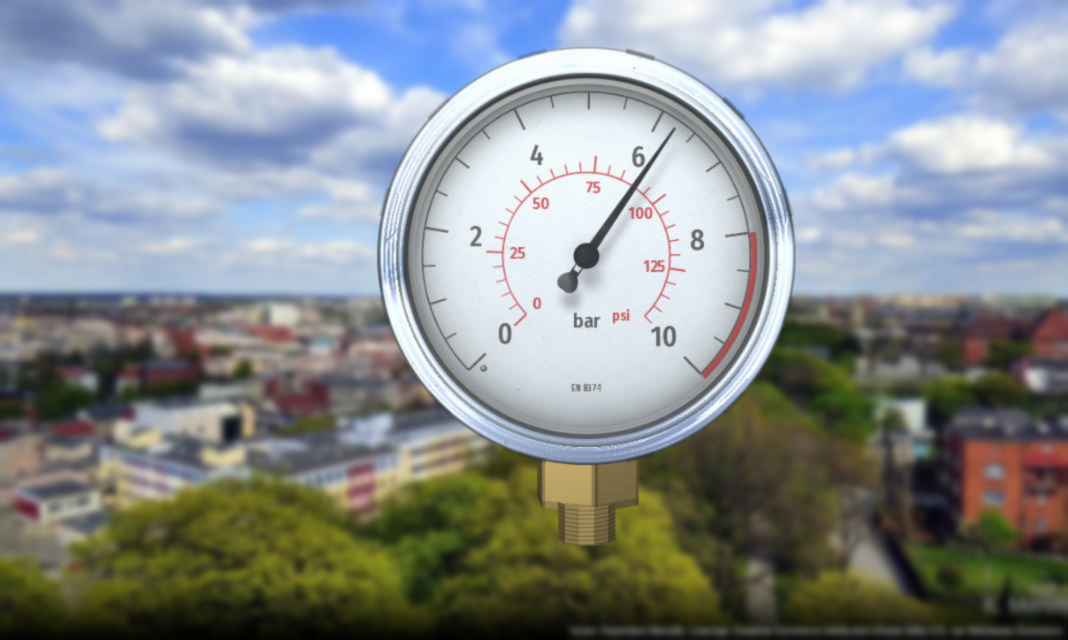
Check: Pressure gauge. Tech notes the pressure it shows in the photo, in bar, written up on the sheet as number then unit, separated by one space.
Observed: 6.25 bar
